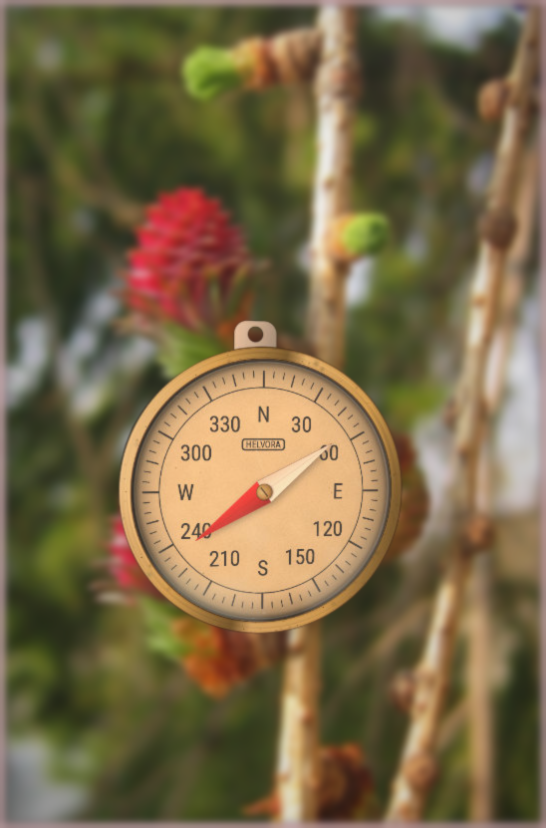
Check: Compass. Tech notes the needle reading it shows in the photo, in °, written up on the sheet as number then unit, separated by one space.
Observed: 235 °
